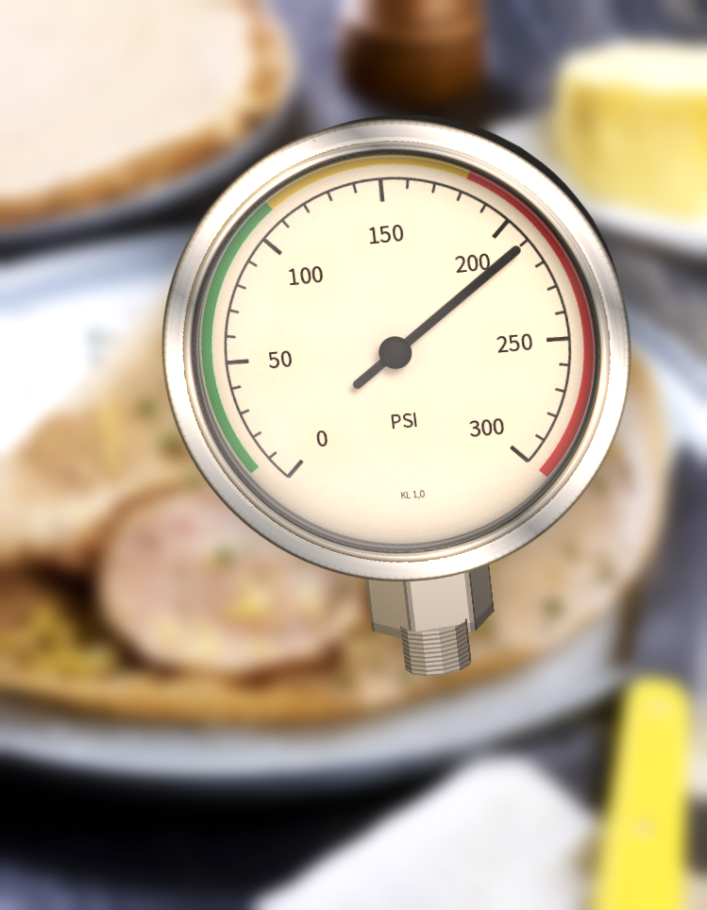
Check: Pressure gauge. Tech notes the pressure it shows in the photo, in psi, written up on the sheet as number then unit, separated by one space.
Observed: 210 psi
